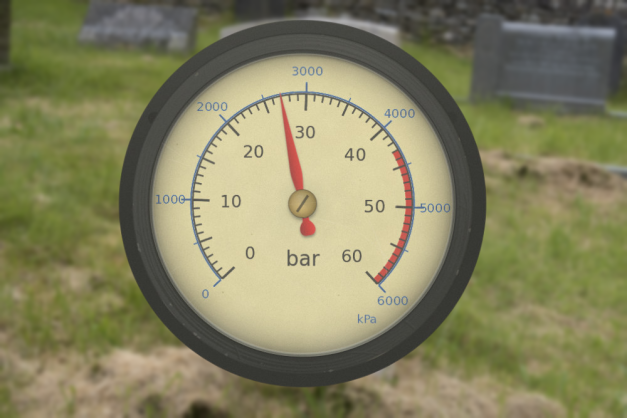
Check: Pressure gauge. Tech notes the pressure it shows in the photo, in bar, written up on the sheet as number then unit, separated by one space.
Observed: 27 bar
